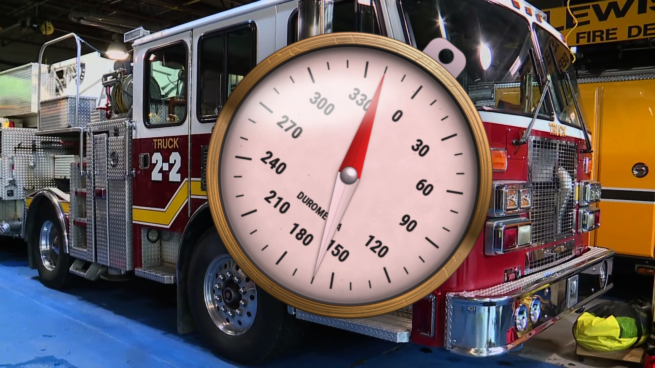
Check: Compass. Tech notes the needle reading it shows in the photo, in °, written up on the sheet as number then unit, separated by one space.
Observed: 340 °
